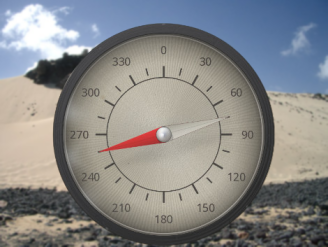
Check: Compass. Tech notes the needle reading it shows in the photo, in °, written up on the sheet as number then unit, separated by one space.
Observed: 255 °
